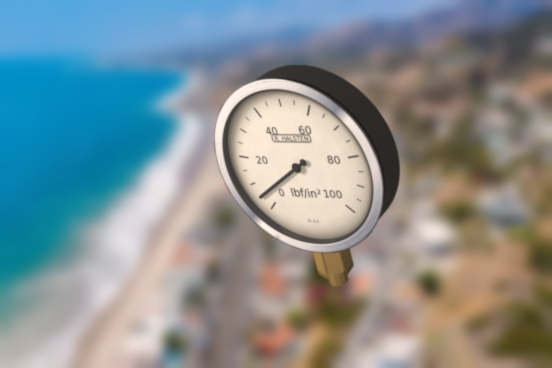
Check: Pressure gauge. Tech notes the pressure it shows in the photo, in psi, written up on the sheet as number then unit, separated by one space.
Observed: 5 psi
